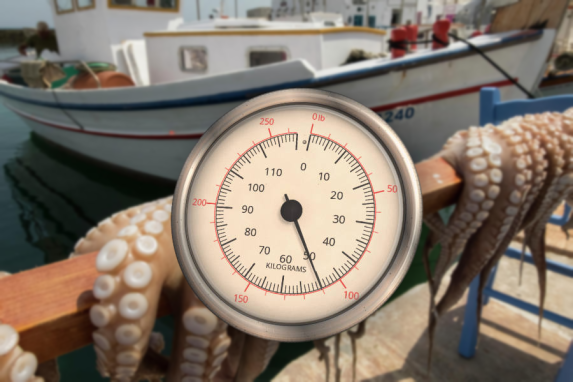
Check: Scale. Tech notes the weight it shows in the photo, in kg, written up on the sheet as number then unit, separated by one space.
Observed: 50 kg
